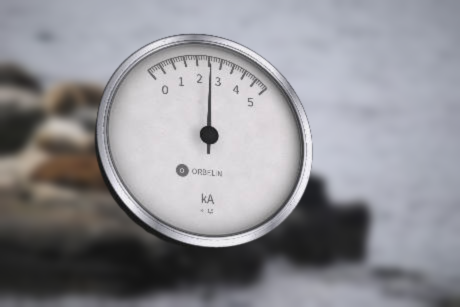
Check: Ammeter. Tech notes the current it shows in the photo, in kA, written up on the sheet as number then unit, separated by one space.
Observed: 2.5 kA
